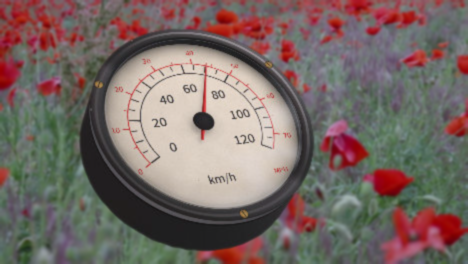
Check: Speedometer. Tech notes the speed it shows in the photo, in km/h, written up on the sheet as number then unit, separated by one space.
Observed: 70 km/h
